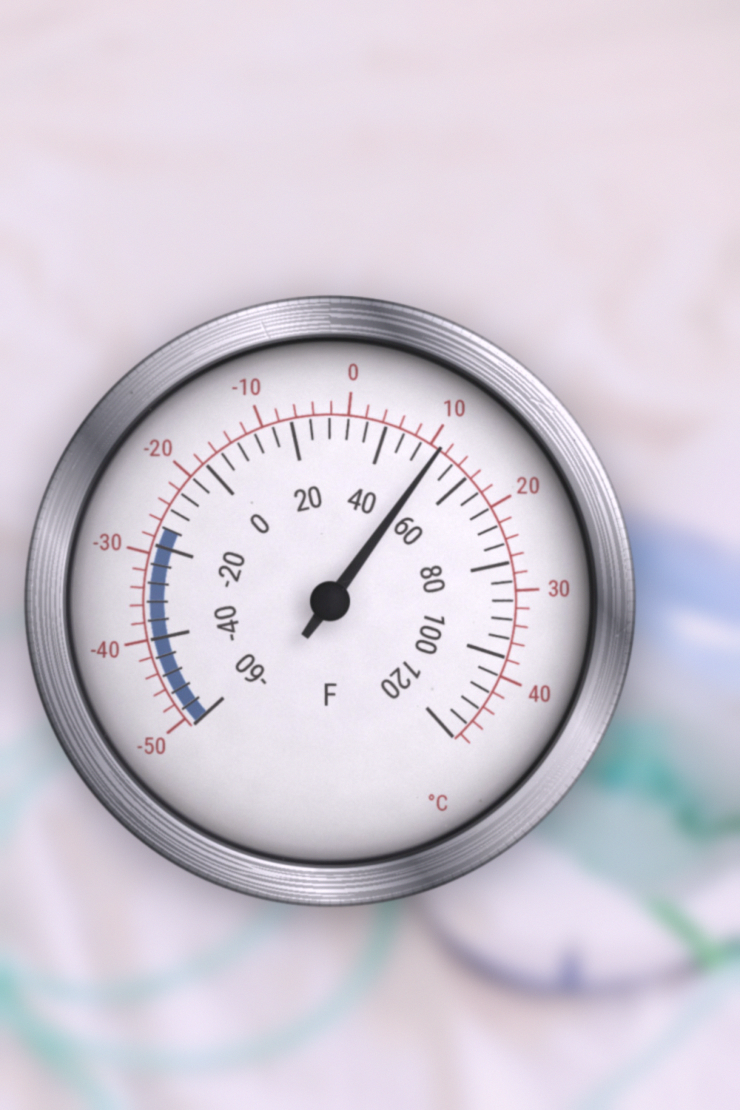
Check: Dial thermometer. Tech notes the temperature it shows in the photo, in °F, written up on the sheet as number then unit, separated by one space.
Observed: 52 °F
